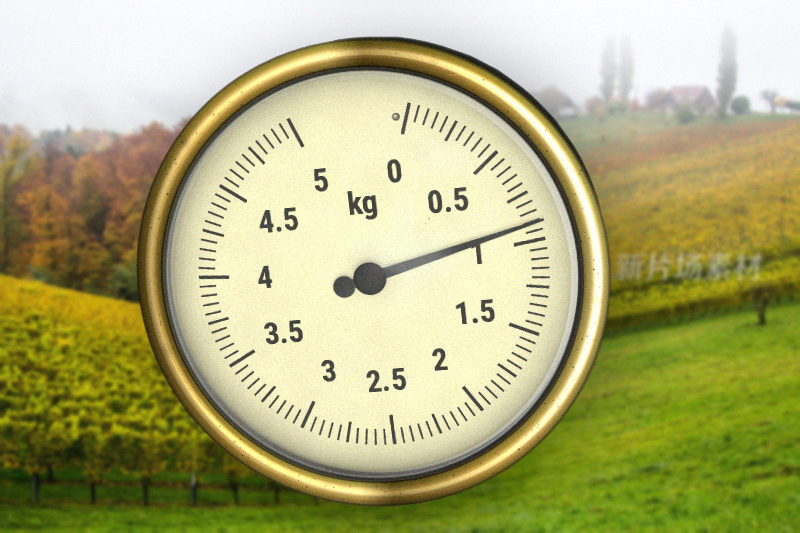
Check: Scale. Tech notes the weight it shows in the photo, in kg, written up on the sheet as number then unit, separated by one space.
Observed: 0.9 kg
